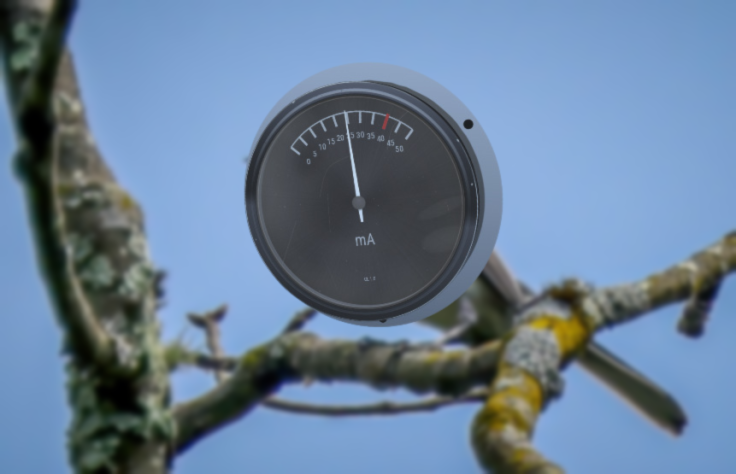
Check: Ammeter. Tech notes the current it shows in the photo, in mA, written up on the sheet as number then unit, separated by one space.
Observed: 25 mA
